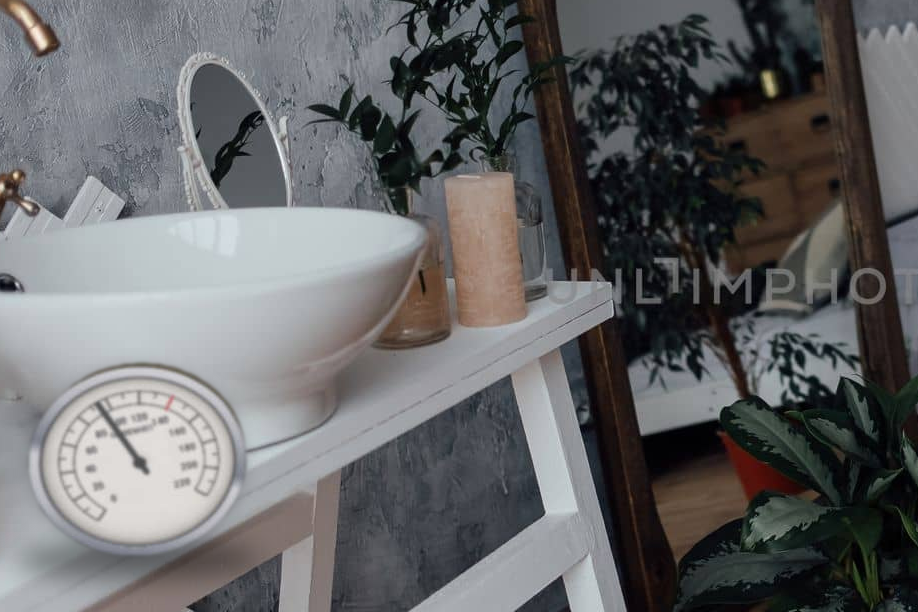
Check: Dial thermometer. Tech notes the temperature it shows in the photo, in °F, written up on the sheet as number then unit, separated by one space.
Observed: 95 °F
